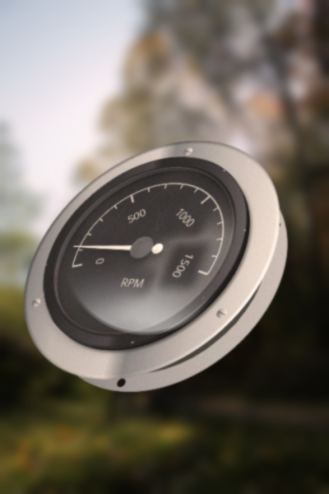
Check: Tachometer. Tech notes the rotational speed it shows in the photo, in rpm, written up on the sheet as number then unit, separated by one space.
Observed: 100 rpm
